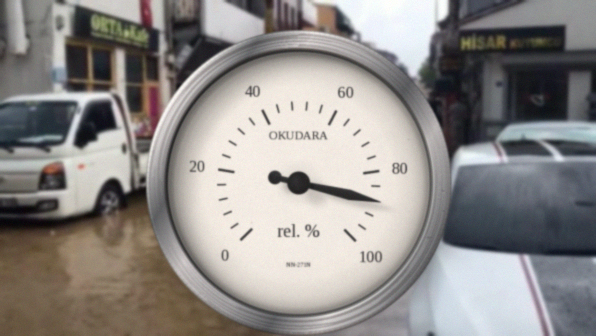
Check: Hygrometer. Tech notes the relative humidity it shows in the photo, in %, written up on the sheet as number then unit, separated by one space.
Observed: 88 %
